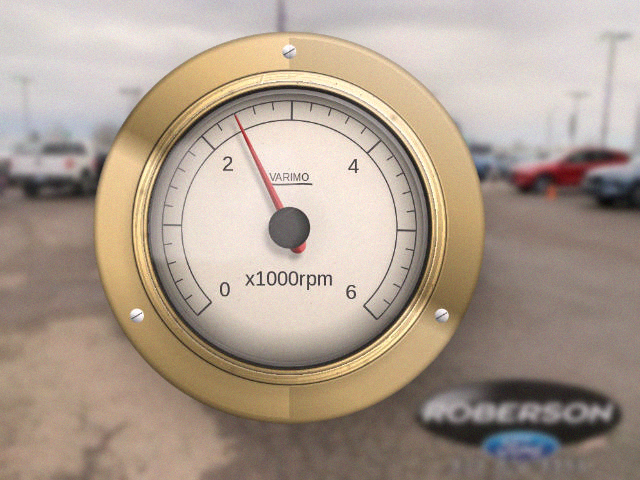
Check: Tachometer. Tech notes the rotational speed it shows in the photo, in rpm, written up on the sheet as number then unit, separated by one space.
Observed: 2400 rpm
